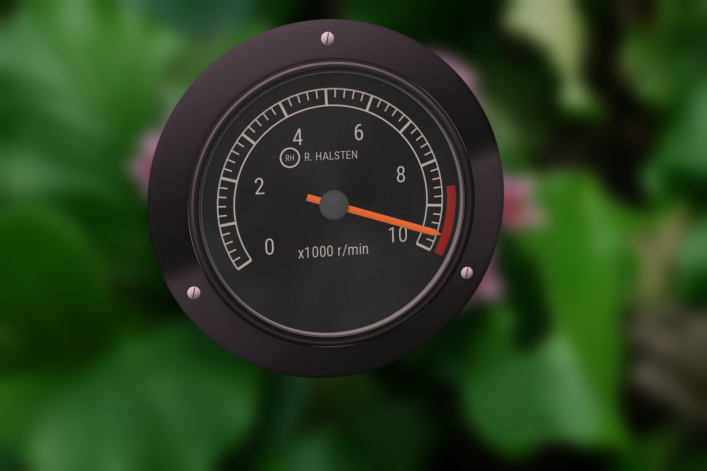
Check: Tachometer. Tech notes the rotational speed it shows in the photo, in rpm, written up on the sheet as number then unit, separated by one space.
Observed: 9600 rpm
